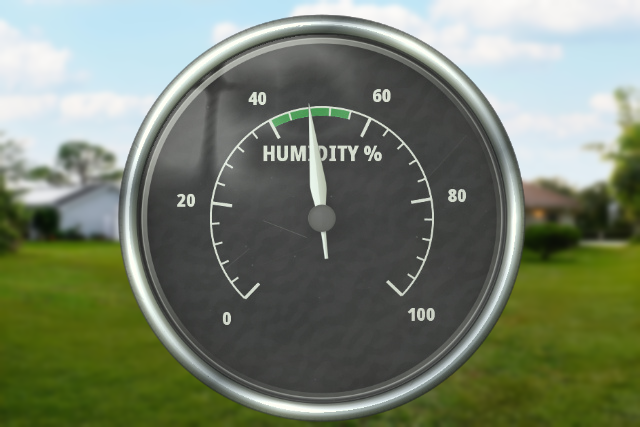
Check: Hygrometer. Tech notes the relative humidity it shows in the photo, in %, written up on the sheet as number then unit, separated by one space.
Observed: 48 %
